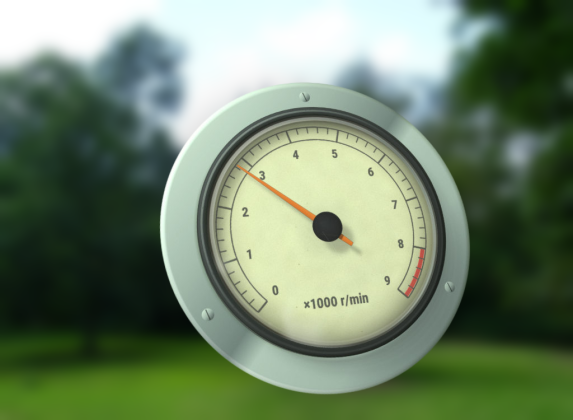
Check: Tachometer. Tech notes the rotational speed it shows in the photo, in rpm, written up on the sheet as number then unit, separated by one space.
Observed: 2800 rpm
